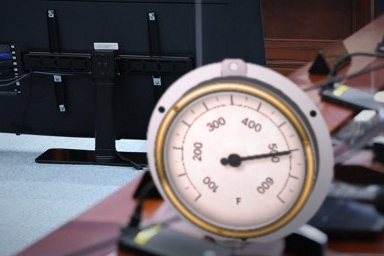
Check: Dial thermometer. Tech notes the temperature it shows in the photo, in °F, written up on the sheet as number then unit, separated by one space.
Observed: 500 °F
